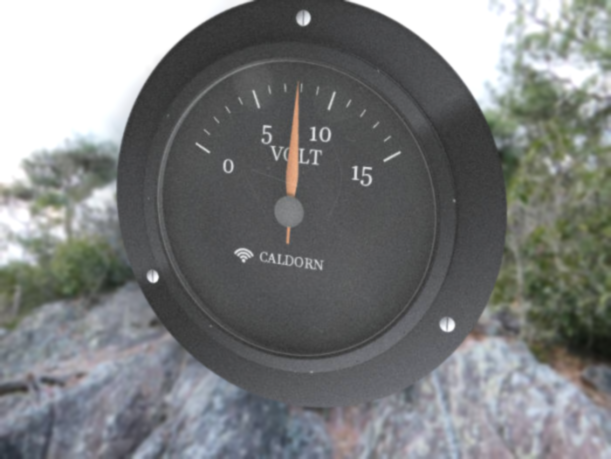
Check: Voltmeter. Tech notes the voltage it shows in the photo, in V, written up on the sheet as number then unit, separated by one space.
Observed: 8 V
